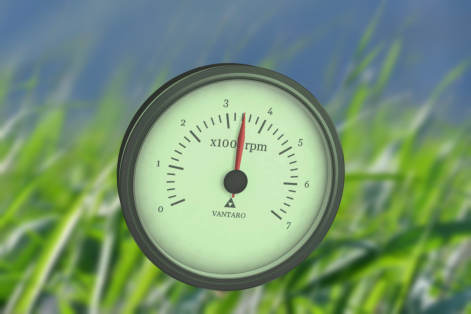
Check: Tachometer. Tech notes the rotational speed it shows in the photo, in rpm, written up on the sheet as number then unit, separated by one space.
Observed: 3400 rpm
